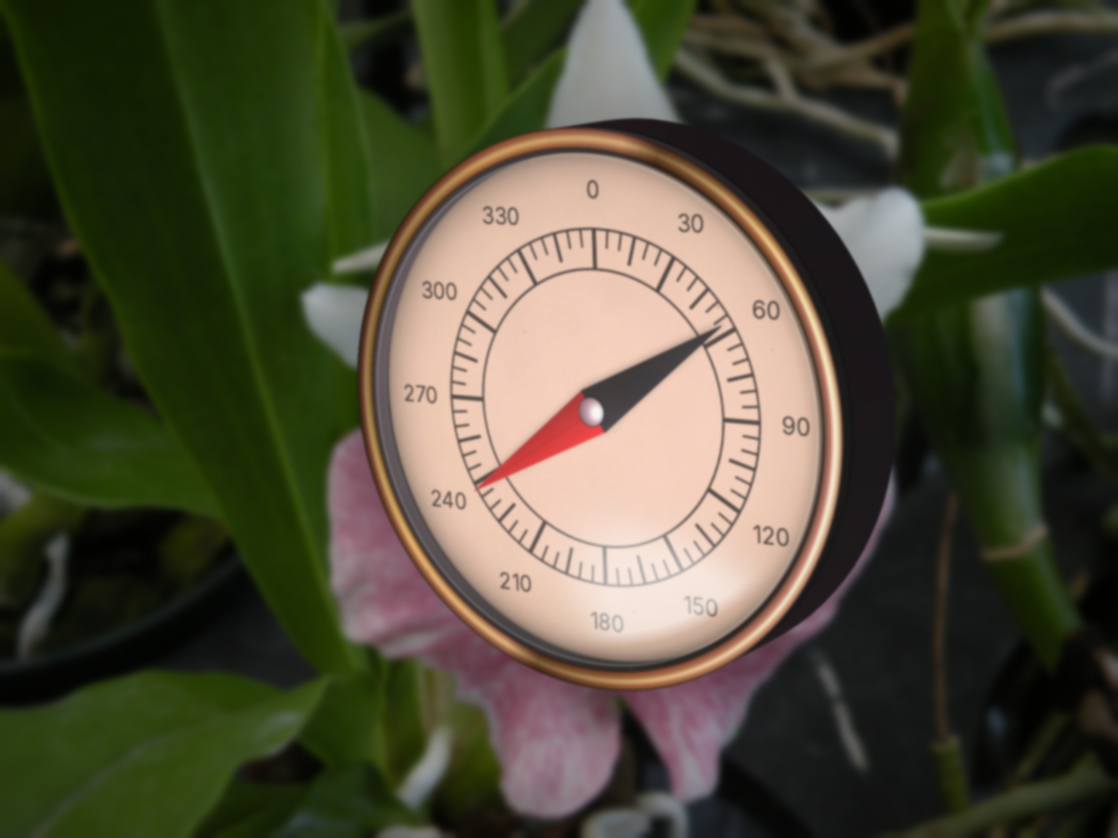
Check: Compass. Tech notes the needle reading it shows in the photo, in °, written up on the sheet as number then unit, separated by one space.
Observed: 237.5 °
